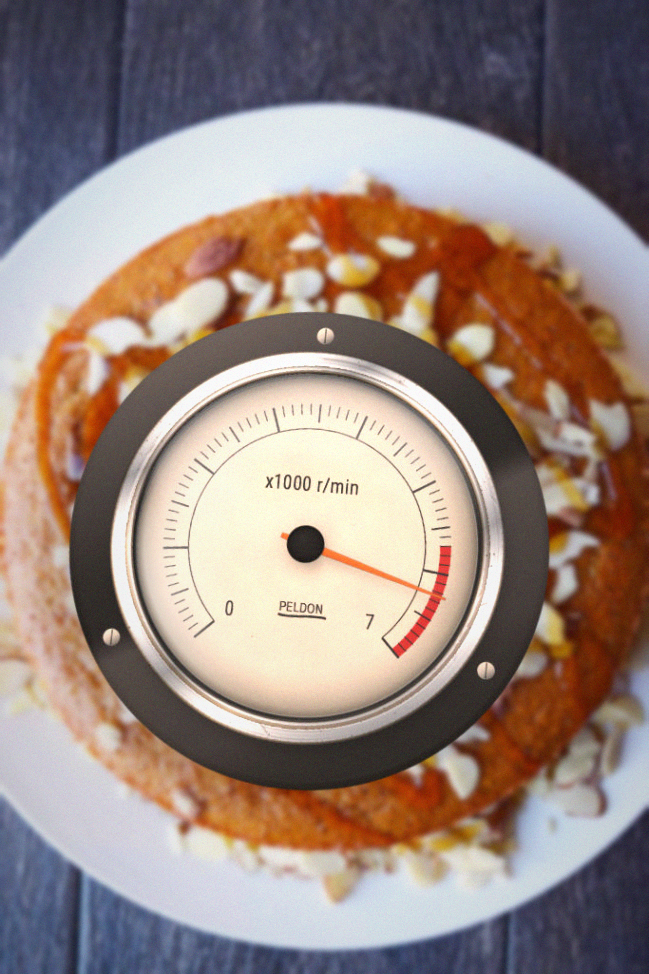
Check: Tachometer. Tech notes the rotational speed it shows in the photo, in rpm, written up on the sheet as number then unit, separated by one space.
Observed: 6250 rpm
